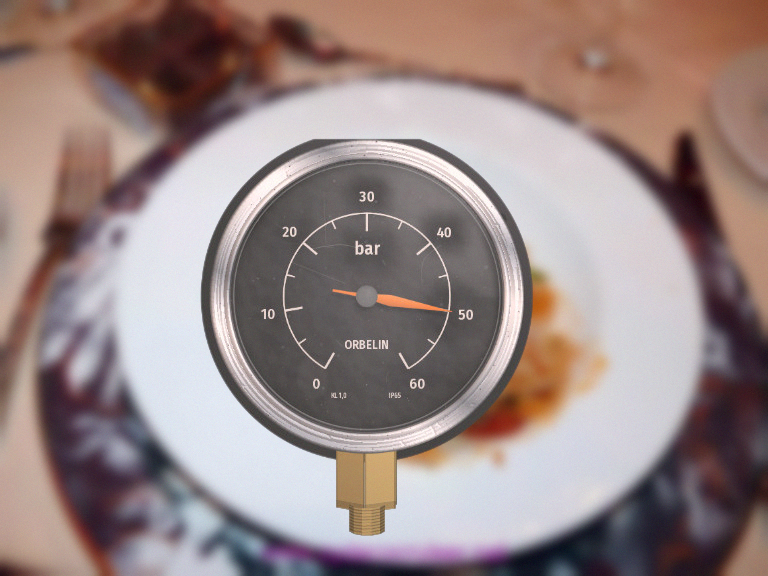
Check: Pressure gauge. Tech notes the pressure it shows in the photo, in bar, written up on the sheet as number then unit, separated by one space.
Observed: 50 bar
